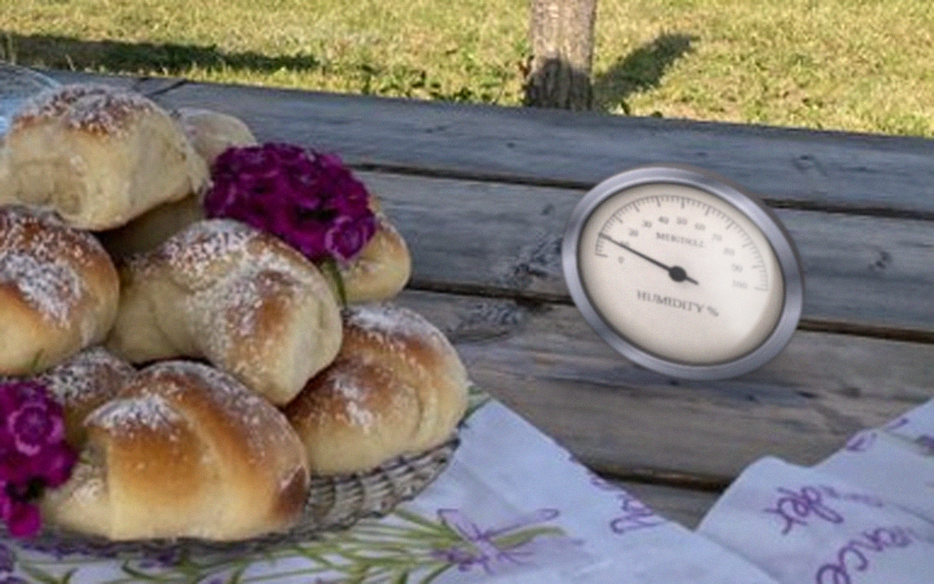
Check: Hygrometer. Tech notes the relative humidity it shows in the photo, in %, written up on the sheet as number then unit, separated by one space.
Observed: 10 %
